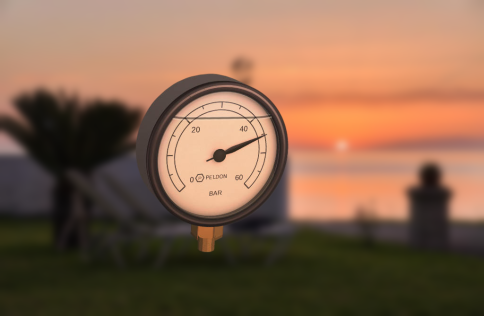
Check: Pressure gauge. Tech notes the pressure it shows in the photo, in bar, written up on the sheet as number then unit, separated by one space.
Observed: 45 bar
